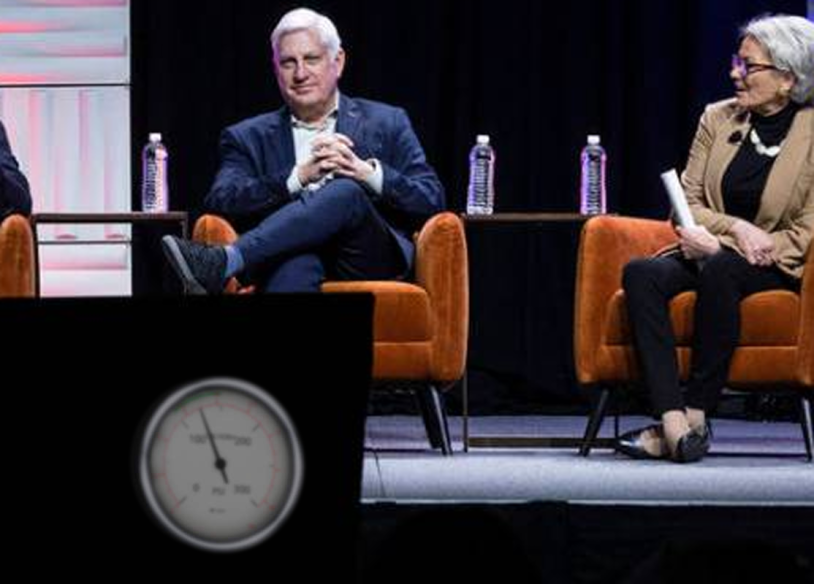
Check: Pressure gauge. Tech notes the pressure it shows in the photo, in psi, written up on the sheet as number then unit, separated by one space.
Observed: 125 psi
